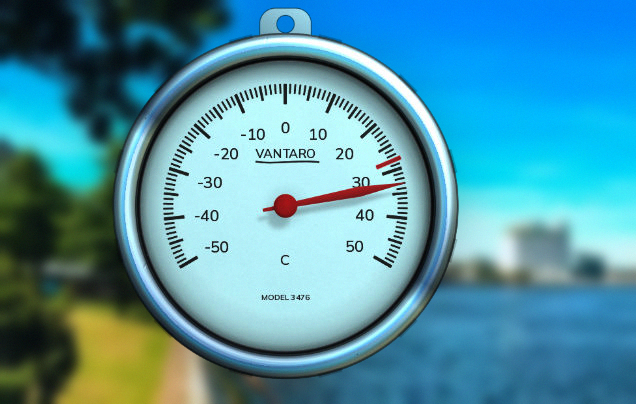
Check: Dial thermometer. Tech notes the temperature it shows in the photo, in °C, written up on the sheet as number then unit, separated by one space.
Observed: 33 °C
